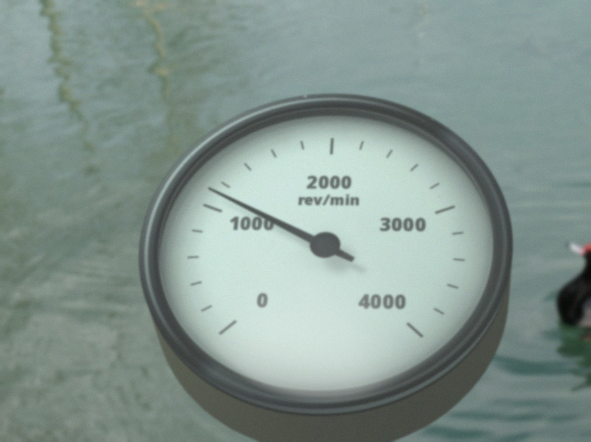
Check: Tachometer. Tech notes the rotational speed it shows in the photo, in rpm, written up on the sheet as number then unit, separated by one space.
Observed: 1100 rpm
